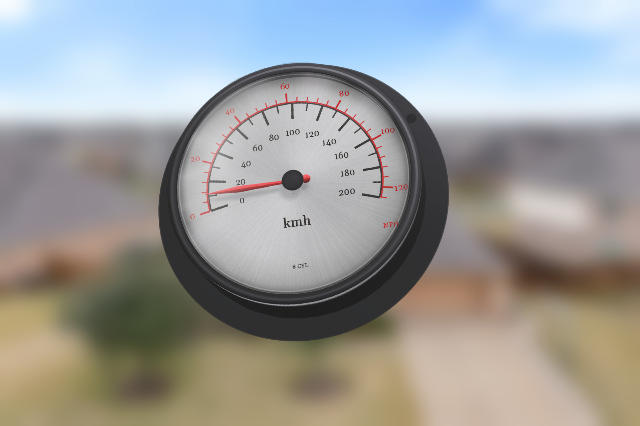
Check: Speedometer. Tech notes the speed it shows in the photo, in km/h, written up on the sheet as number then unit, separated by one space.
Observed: 10 km/h
